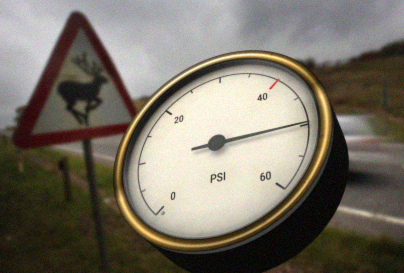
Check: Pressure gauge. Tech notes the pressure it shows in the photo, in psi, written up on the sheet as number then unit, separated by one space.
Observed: 50 psi
